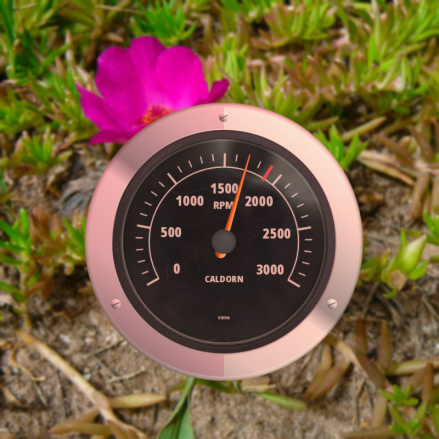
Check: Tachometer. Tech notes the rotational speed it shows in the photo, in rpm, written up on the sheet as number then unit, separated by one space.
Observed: 1700 rpm
